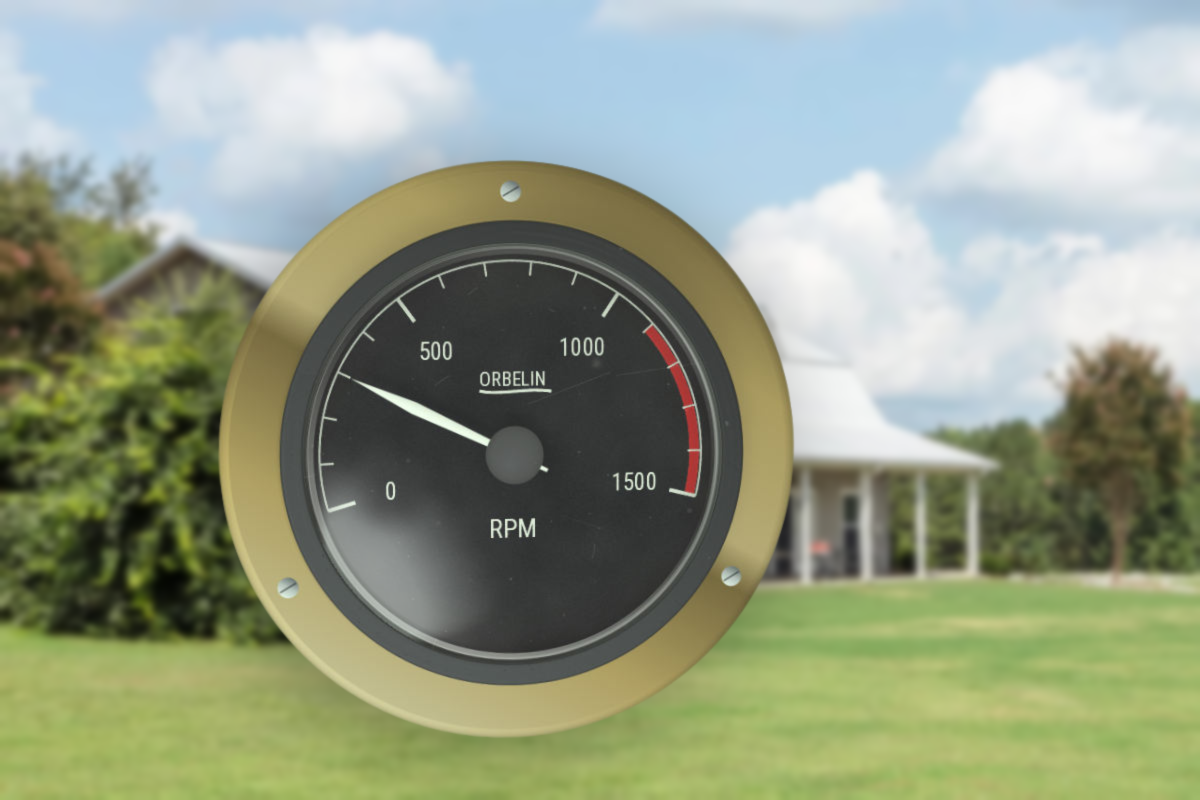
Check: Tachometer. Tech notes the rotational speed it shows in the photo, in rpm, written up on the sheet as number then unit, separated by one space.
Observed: 300 rpm
